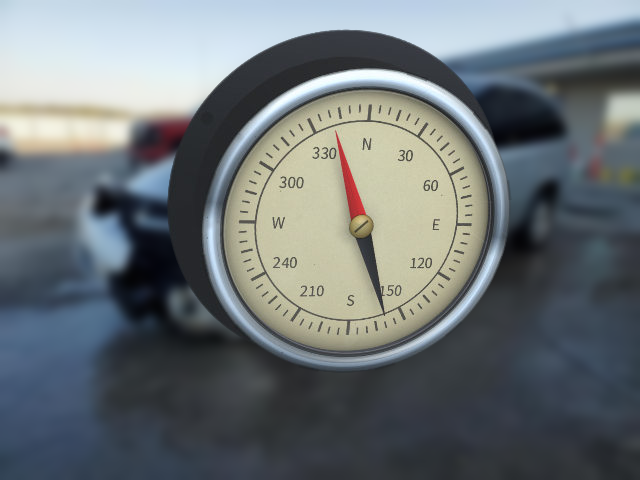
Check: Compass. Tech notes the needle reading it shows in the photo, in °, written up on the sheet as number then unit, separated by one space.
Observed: 340 °
